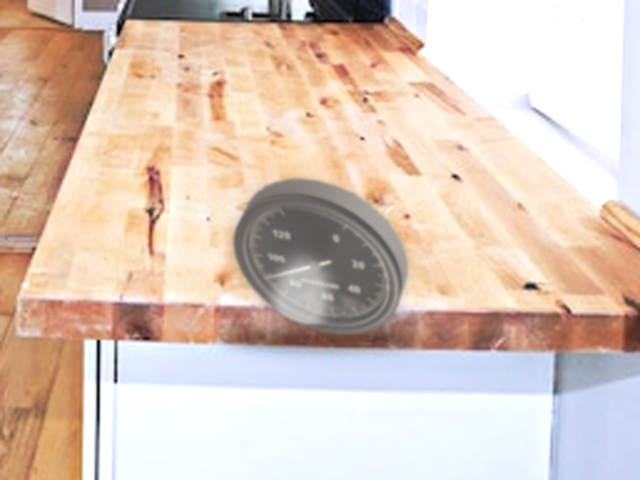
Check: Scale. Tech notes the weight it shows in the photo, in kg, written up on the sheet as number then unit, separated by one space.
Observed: 90 kg
